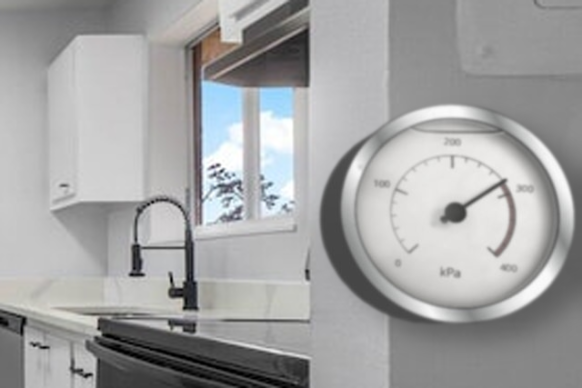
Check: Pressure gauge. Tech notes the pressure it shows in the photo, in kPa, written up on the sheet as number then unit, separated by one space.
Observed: 280 kPa
